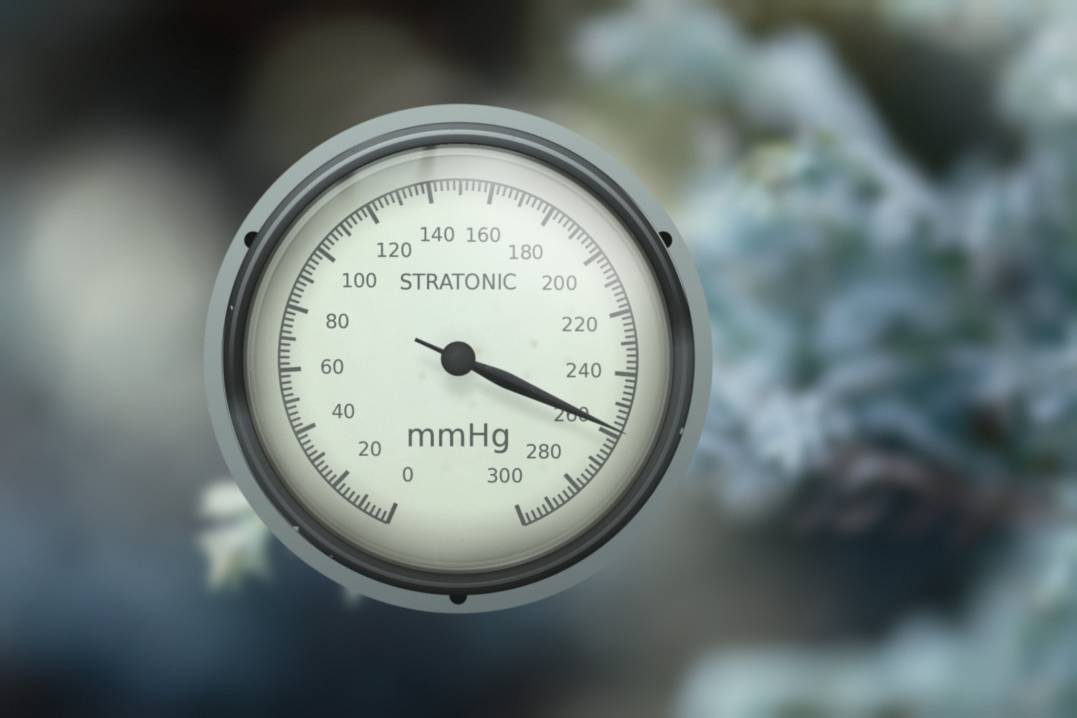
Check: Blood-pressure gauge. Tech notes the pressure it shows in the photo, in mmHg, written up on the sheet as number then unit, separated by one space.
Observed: 258 mmHg
